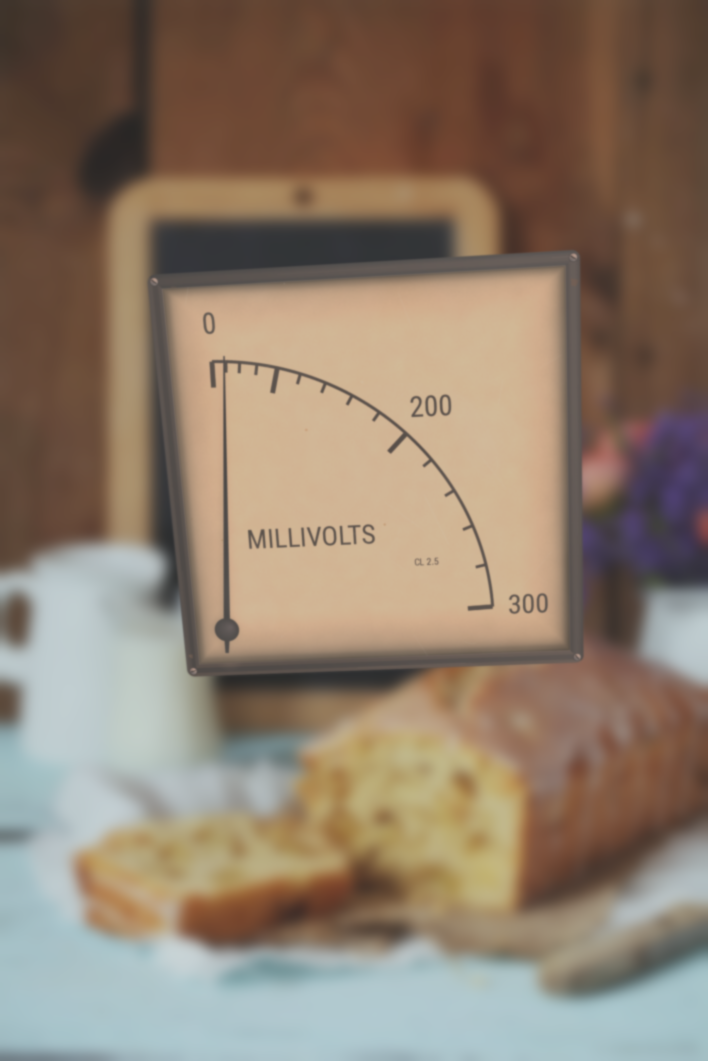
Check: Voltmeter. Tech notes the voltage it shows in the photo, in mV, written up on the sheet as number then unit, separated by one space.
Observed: 40 mV
